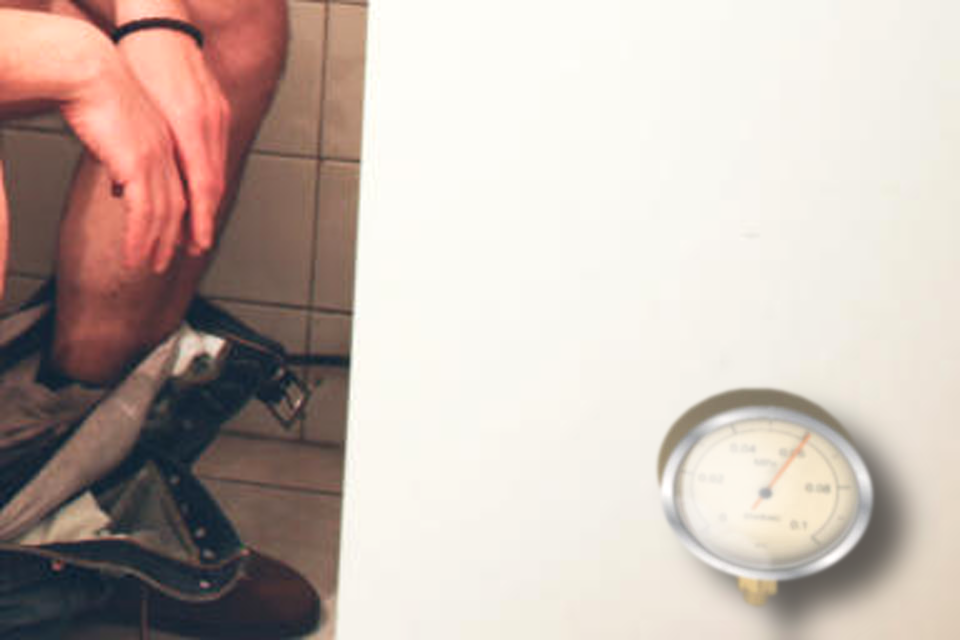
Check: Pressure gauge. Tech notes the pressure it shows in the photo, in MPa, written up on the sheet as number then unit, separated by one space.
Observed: 0.06 MPa
